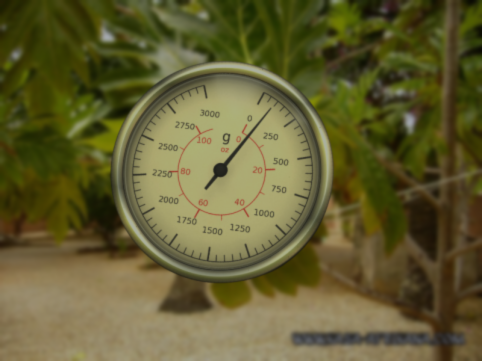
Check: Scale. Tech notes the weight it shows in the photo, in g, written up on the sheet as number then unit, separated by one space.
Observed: 100 g
